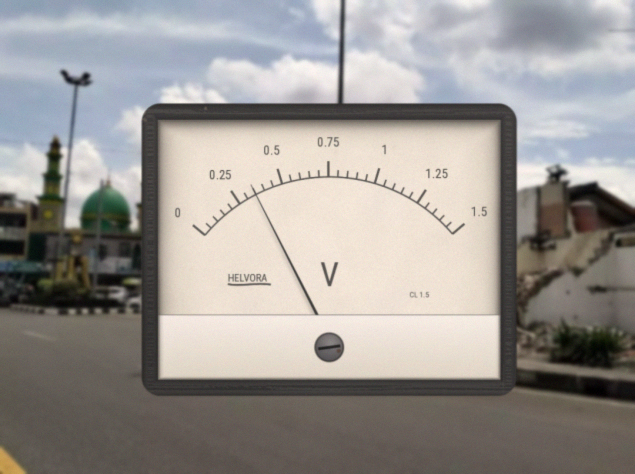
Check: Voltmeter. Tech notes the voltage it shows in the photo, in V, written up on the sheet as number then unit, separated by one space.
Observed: 0.35 V
